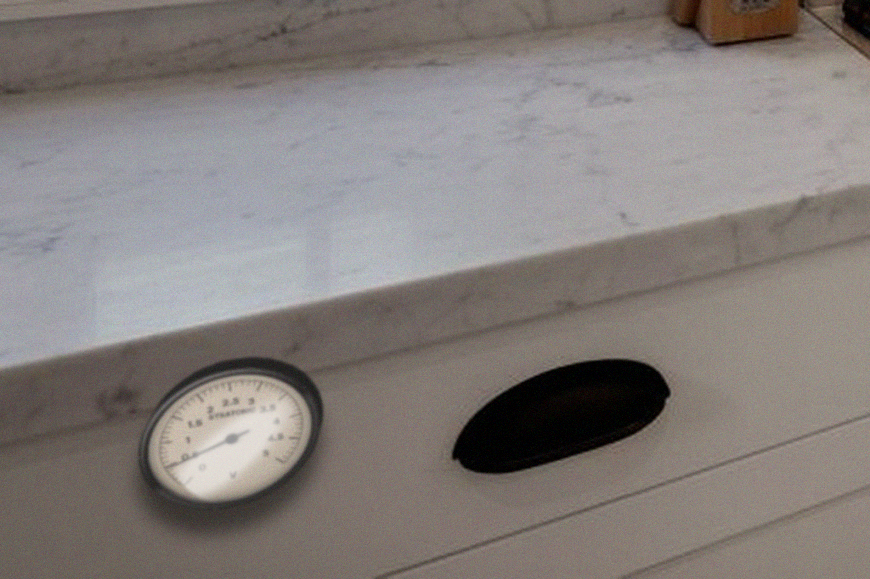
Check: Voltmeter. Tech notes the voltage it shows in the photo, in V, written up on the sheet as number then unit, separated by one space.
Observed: 0.5 V
